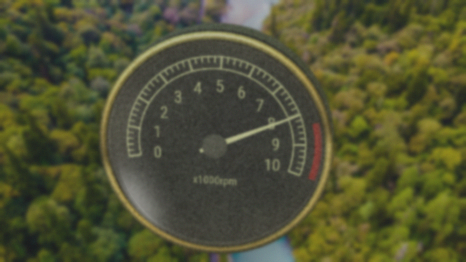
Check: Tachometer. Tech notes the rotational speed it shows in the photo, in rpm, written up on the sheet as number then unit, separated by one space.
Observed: 8000 rpm
